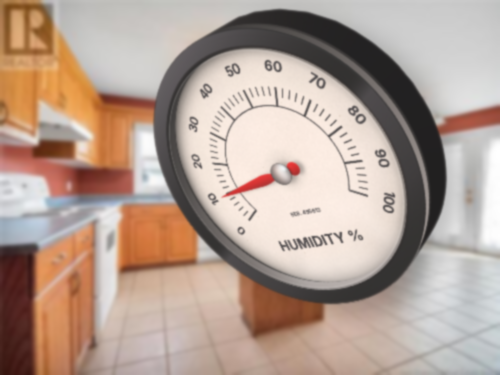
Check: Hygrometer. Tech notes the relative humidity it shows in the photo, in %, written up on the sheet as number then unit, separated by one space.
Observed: 10 %
